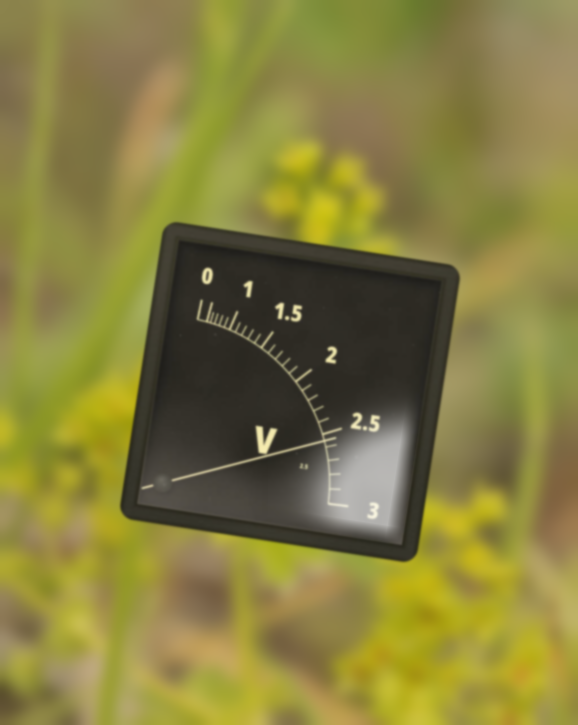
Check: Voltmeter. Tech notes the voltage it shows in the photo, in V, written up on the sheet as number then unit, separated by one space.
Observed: 2.55 V
